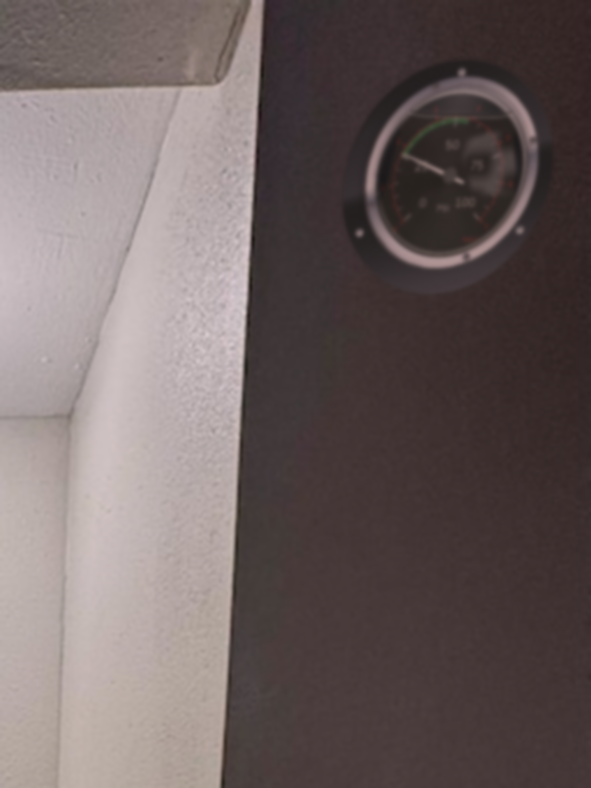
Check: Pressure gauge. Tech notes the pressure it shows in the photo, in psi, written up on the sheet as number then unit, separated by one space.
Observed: 25 psi
